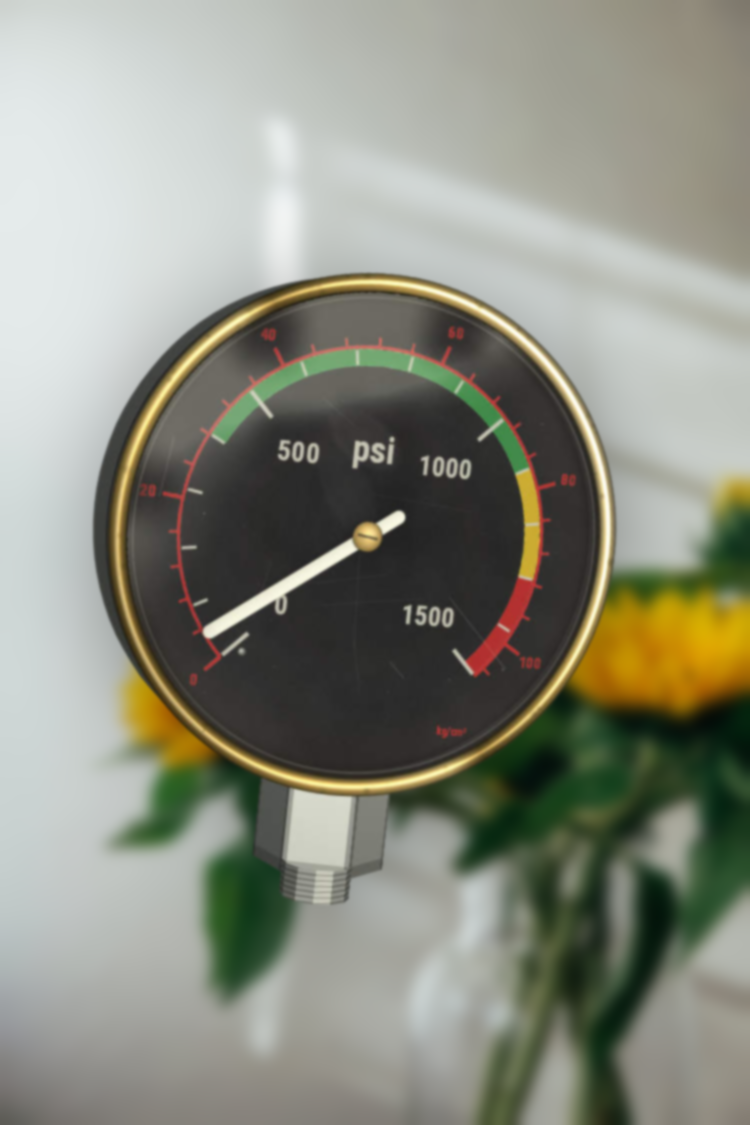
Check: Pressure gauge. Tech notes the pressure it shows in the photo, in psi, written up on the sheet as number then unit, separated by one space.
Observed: 50 psi
